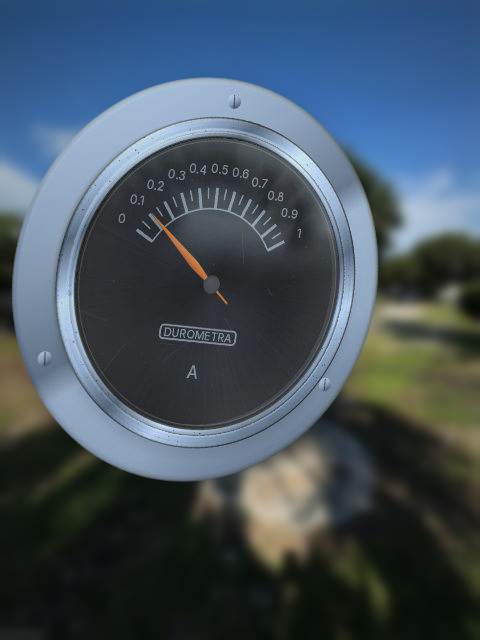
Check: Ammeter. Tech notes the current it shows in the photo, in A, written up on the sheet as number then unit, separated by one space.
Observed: 0.1 A
